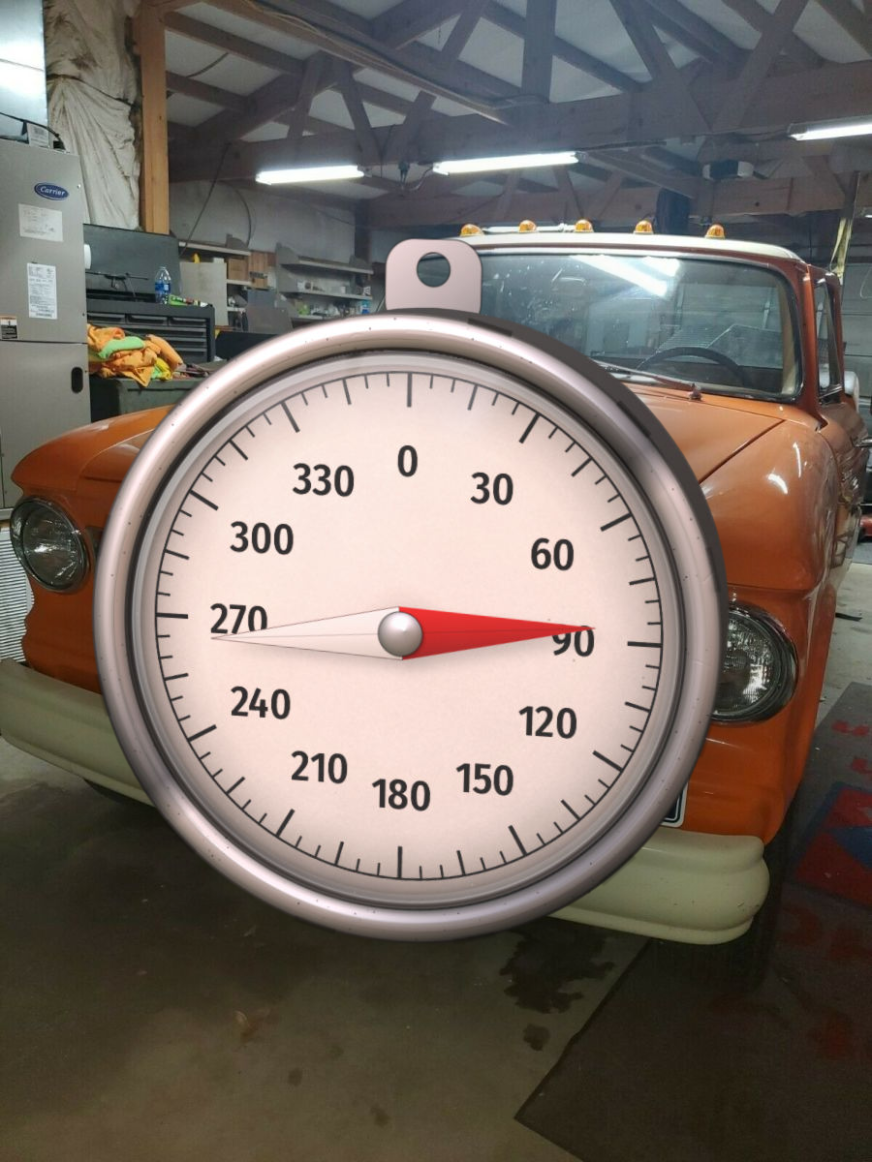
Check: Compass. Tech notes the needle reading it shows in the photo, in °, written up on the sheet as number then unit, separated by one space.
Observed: 85 °
